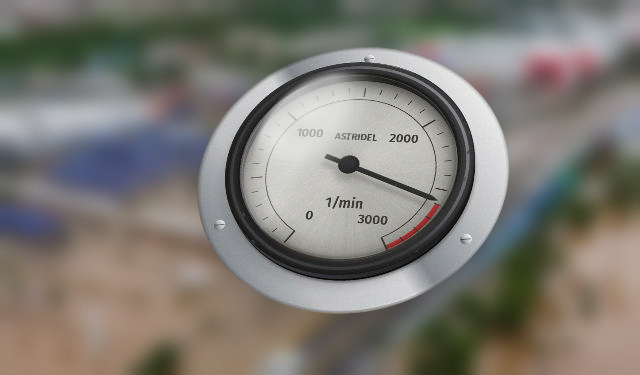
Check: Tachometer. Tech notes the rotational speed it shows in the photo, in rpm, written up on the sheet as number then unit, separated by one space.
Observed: 2600 rpm
